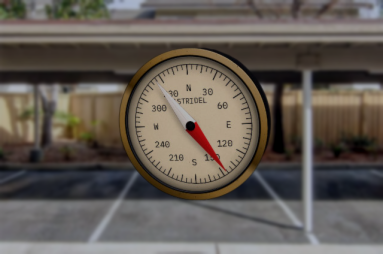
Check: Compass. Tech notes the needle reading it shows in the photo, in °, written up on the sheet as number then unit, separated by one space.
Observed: 145 °
